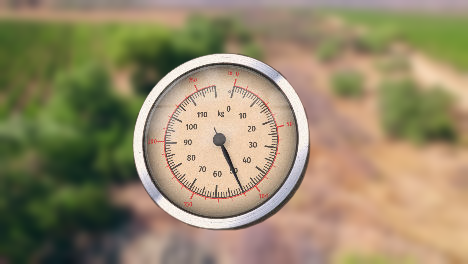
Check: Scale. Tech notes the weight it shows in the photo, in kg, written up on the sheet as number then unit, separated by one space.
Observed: 50 kg
